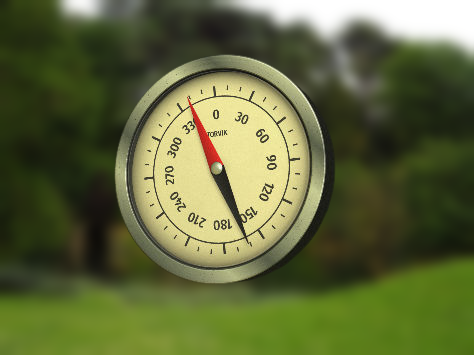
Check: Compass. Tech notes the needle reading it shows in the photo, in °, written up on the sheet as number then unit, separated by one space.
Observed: 340 °
